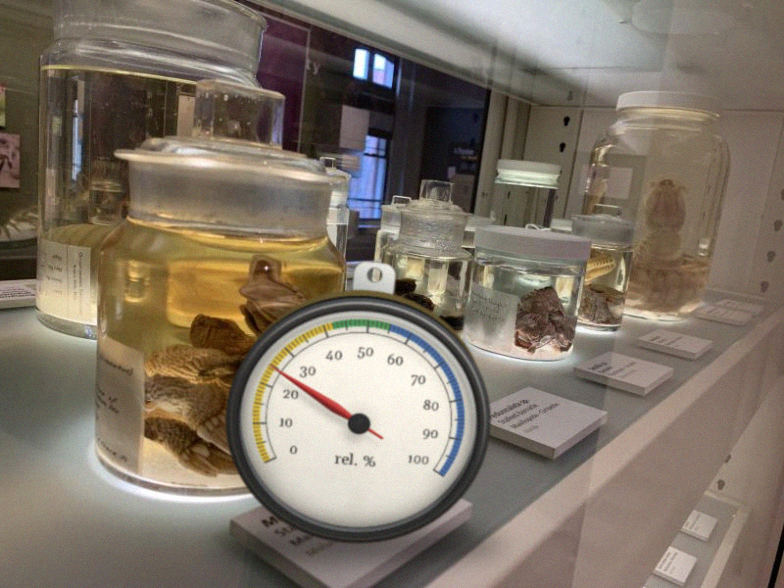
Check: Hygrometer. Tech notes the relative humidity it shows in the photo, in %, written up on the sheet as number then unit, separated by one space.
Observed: 25 %
